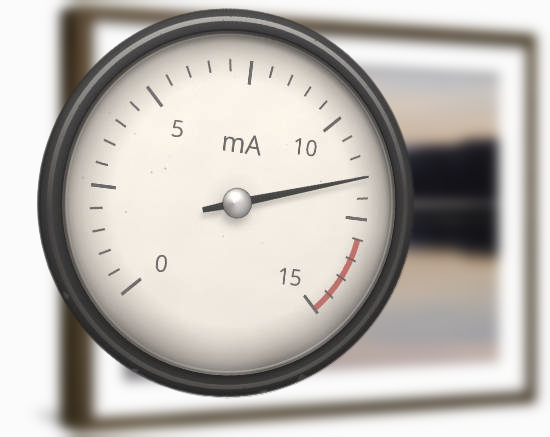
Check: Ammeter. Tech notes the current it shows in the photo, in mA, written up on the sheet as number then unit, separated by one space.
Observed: 11.5 mA
